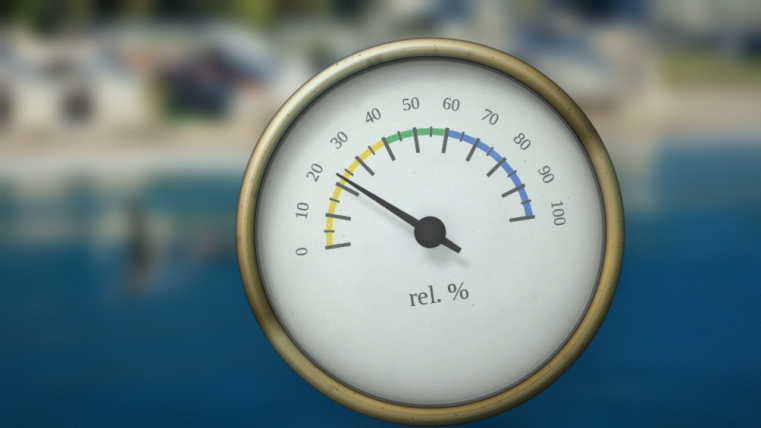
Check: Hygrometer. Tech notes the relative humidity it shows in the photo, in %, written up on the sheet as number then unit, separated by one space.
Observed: 22.5 %
